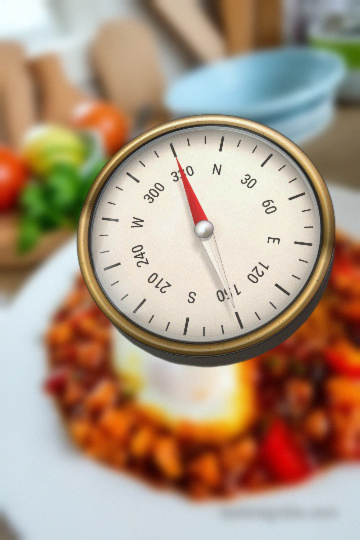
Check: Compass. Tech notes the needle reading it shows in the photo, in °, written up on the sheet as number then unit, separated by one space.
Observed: 330 °
